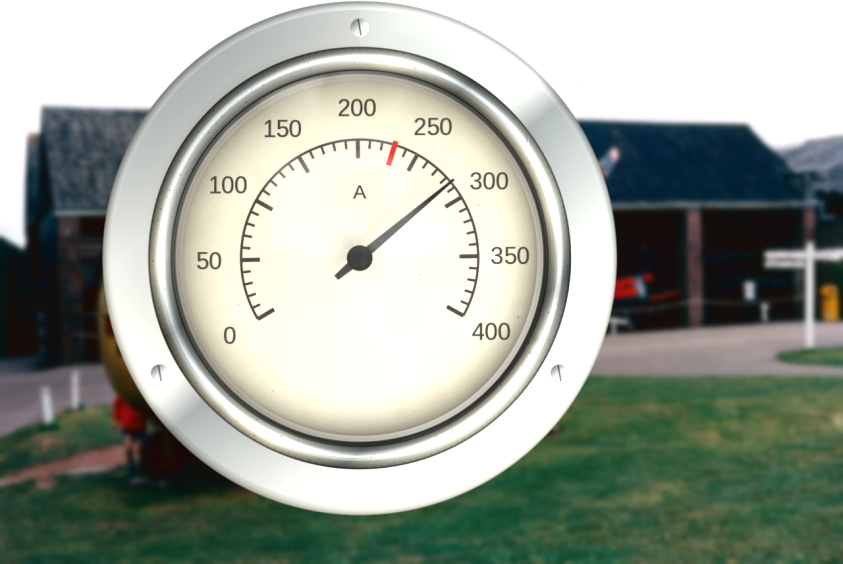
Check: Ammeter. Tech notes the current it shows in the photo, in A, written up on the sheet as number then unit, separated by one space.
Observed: 285 A
